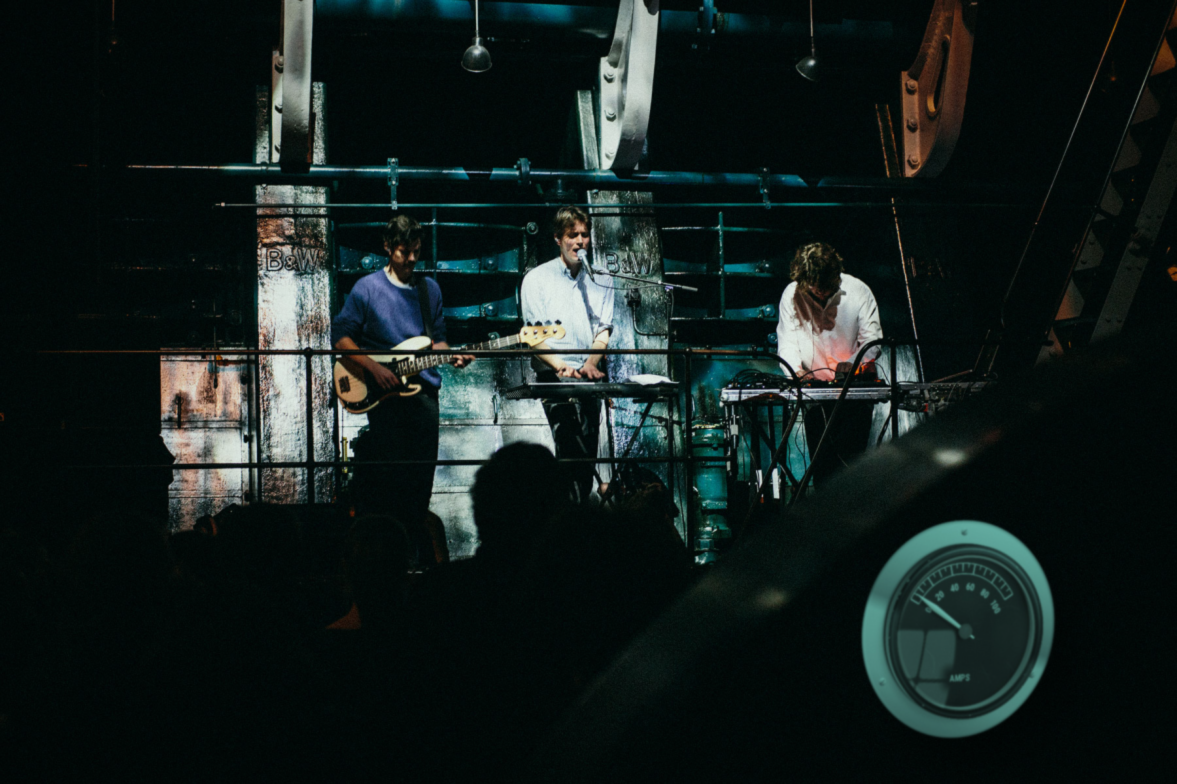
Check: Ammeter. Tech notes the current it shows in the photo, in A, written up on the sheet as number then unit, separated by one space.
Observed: 5 A
